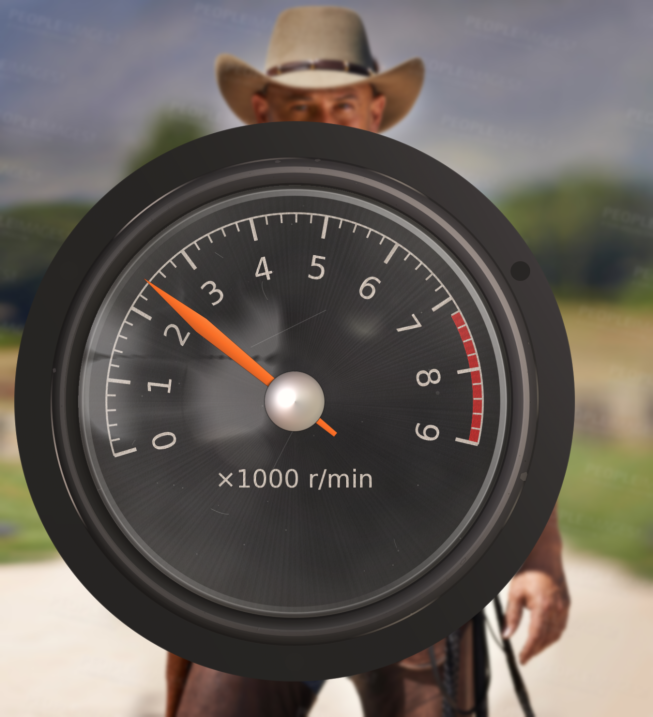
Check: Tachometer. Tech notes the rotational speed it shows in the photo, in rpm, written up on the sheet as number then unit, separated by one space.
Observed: 2400 rpm
